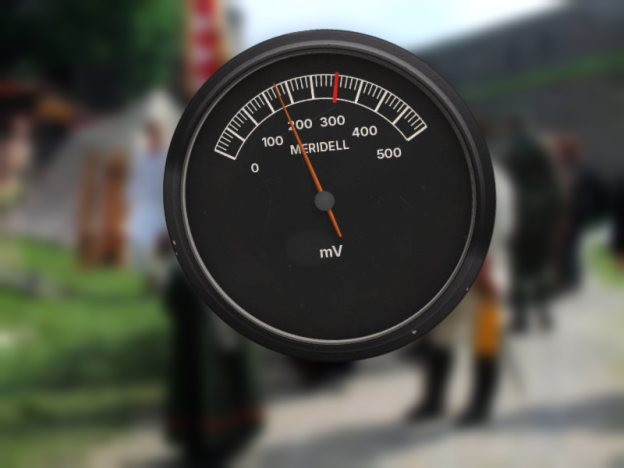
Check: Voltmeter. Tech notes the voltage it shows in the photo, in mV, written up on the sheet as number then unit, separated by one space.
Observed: 180 mV
